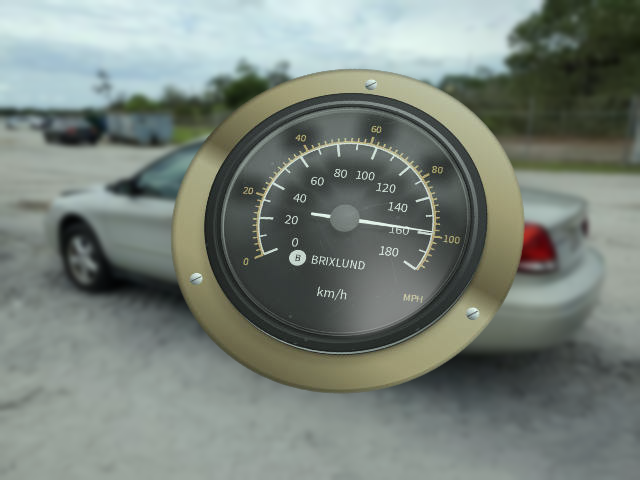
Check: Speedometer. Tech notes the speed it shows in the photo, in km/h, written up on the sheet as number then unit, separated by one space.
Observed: 160 km/h
